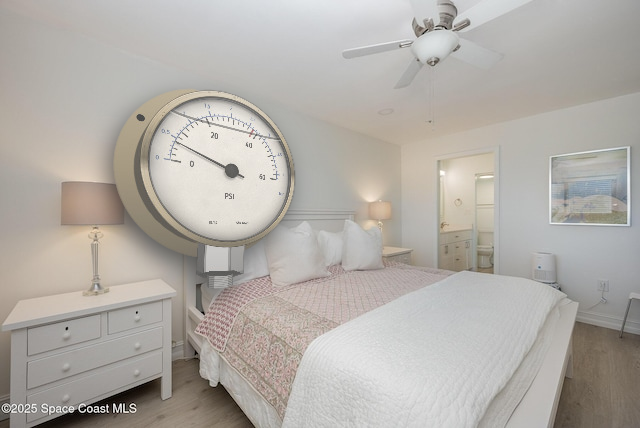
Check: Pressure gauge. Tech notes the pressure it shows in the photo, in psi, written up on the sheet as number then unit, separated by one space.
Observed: 6 psi
